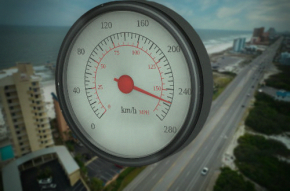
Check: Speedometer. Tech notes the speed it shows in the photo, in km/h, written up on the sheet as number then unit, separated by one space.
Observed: 255 km/h
